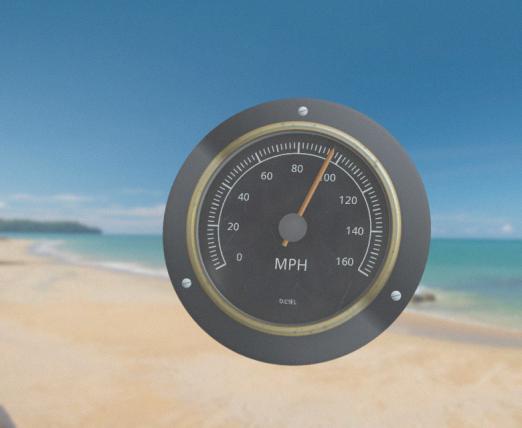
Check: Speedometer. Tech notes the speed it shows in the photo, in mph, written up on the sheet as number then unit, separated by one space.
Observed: 96 mph
